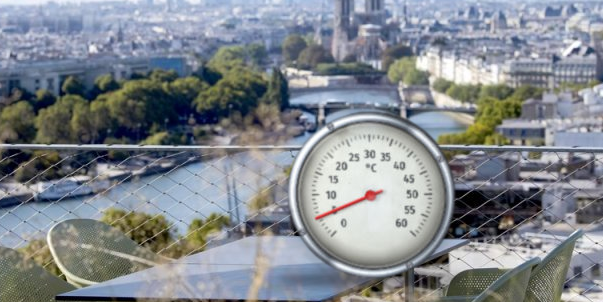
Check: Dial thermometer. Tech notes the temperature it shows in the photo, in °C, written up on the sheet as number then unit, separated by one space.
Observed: 5 °C
